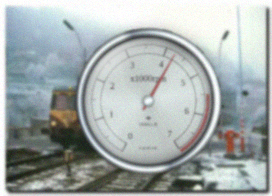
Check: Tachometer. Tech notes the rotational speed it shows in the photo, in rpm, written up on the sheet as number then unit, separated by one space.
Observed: 4250 rpm
